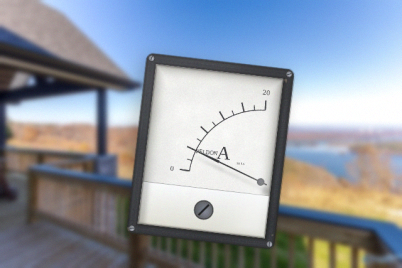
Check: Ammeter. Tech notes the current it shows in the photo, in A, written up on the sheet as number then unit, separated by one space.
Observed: 4 A
